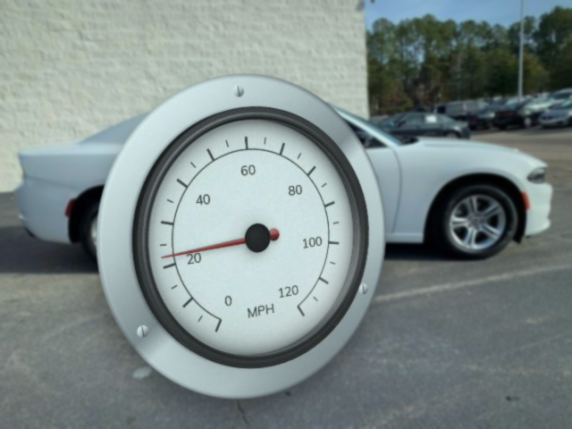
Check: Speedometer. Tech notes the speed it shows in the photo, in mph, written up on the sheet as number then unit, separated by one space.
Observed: 22.5 mph
